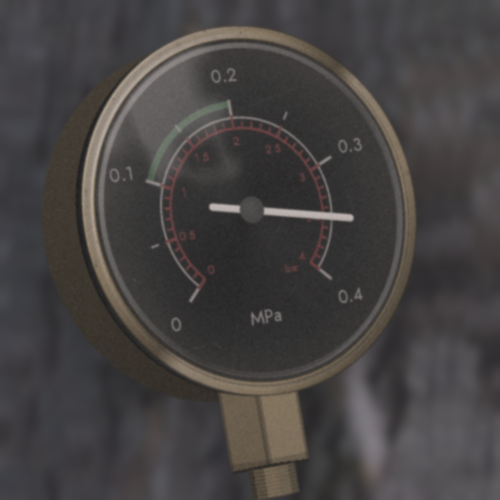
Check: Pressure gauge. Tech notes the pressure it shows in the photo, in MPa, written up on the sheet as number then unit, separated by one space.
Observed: 0.35 MPa
